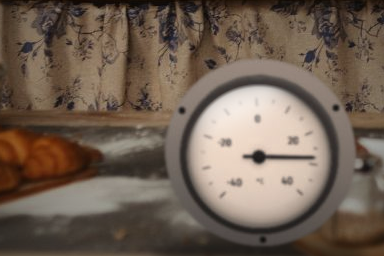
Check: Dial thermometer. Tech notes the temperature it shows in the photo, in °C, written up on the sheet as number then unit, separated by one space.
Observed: 27.5 °C
